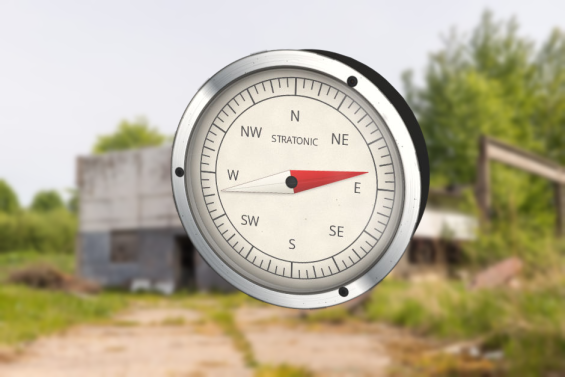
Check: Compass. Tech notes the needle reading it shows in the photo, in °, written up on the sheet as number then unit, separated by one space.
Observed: 77.5 °
